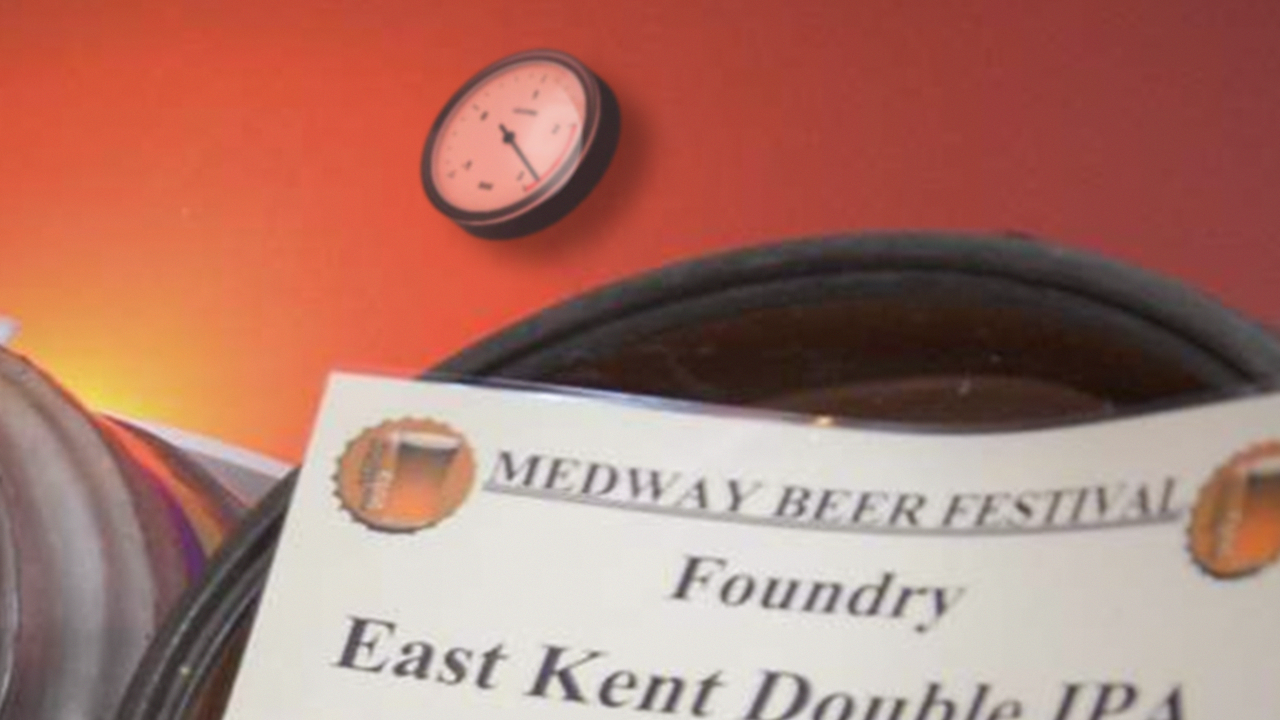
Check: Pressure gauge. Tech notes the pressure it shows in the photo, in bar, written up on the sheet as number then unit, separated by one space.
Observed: 2.8 bar
